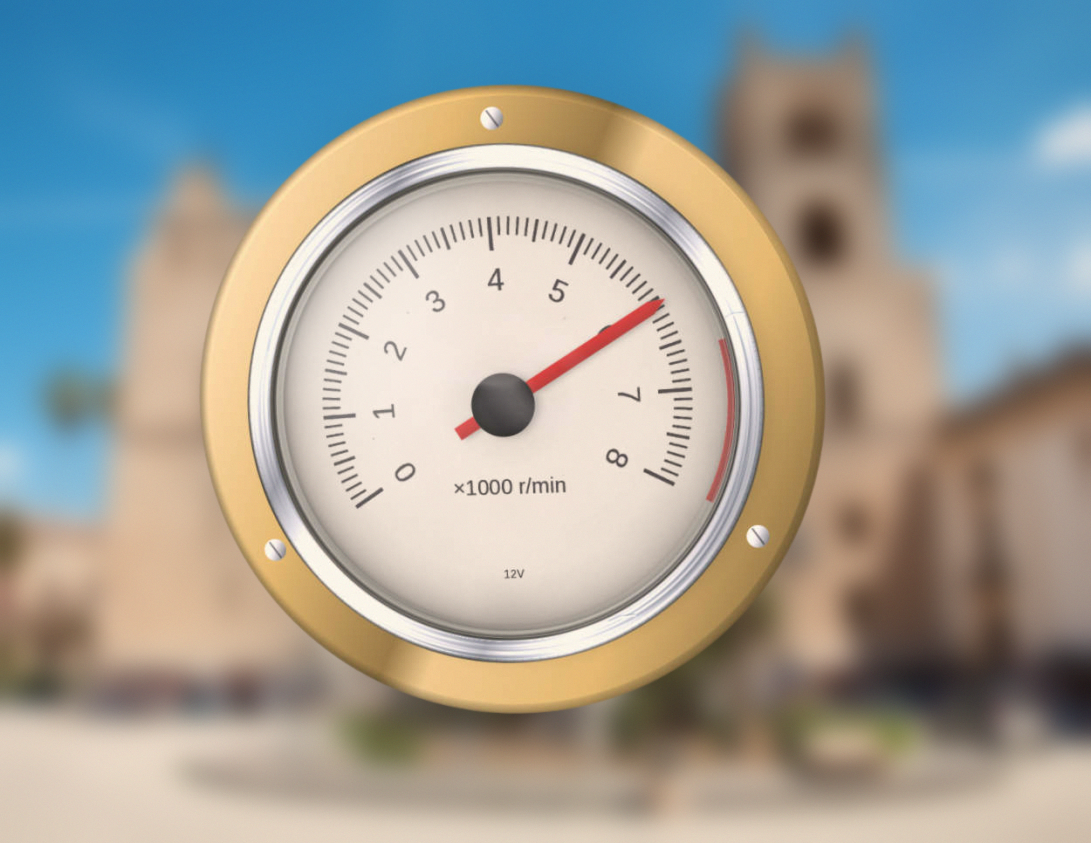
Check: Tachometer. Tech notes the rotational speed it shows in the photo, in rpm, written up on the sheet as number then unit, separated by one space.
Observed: 6050 rpm
